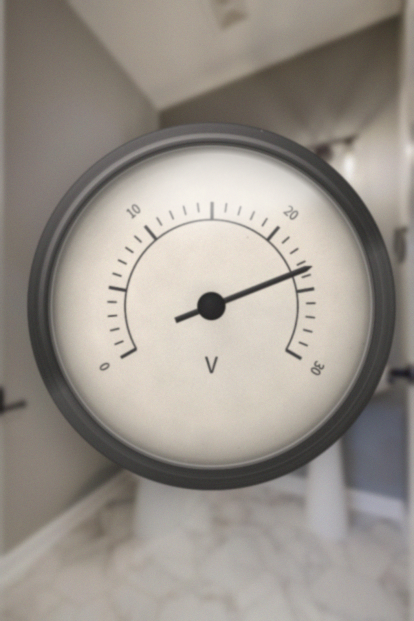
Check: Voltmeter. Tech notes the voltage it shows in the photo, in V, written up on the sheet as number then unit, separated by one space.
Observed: 23.5 V
